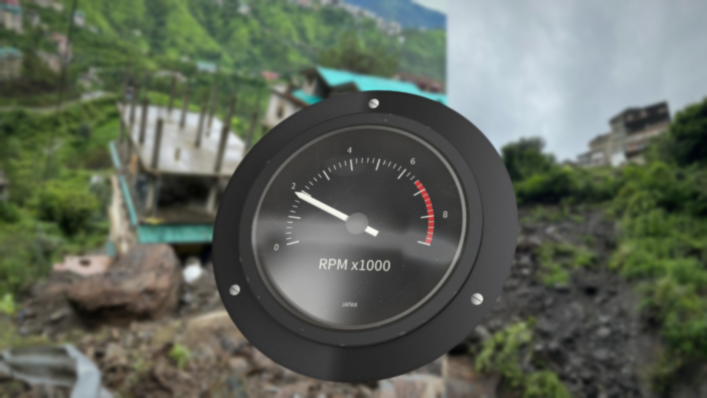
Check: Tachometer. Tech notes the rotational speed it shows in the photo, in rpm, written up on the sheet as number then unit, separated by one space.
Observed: 1800 rpm
